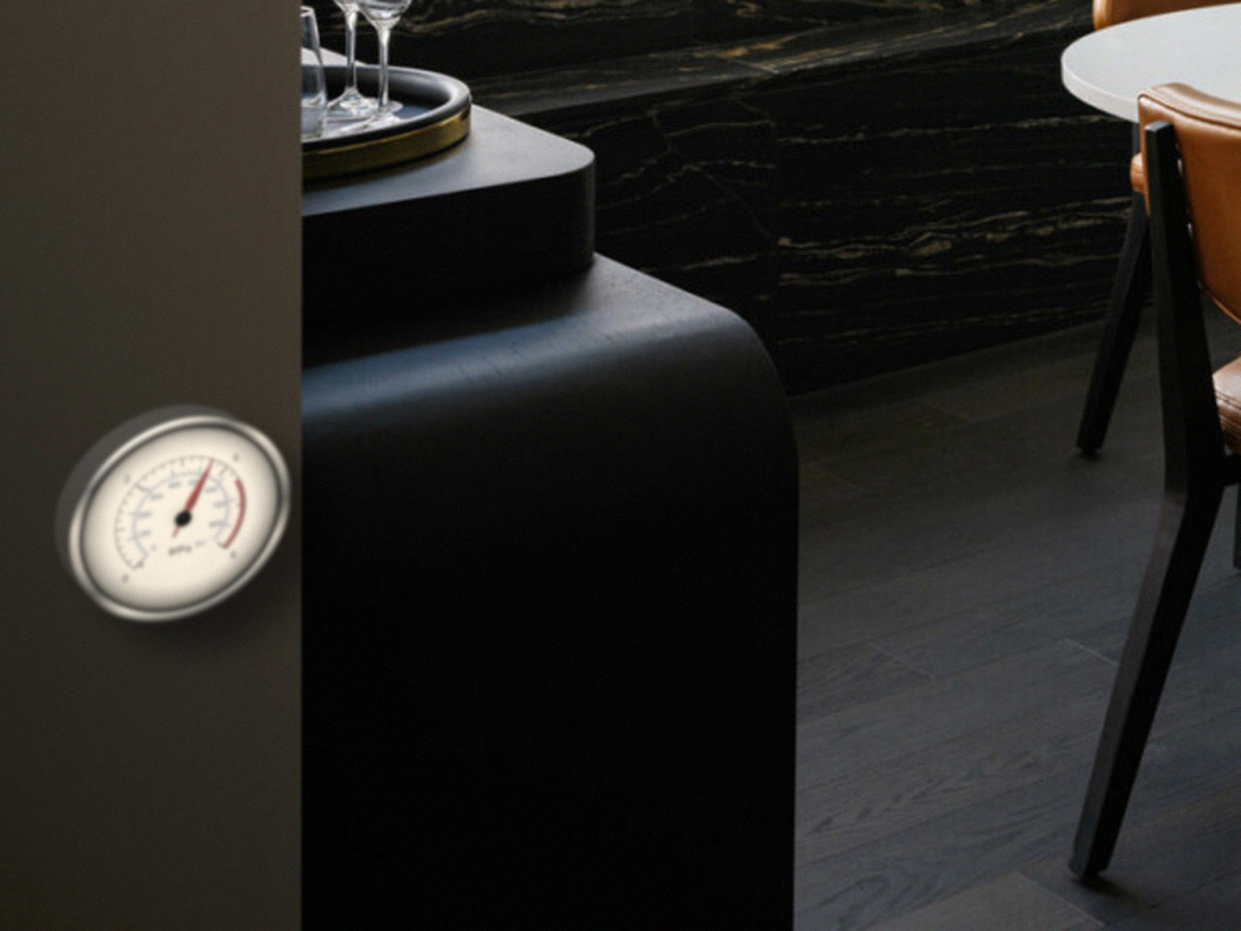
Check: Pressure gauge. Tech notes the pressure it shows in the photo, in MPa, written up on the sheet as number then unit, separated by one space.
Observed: 3.6 MPa
